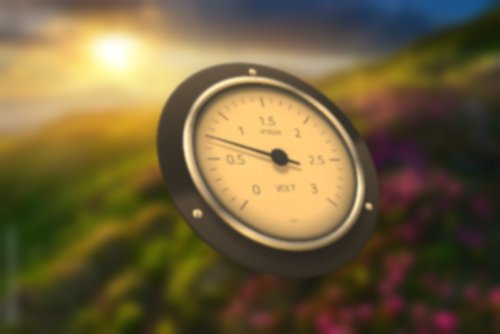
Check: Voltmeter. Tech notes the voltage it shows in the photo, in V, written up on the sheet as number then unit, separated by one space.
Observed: 0.7 V
